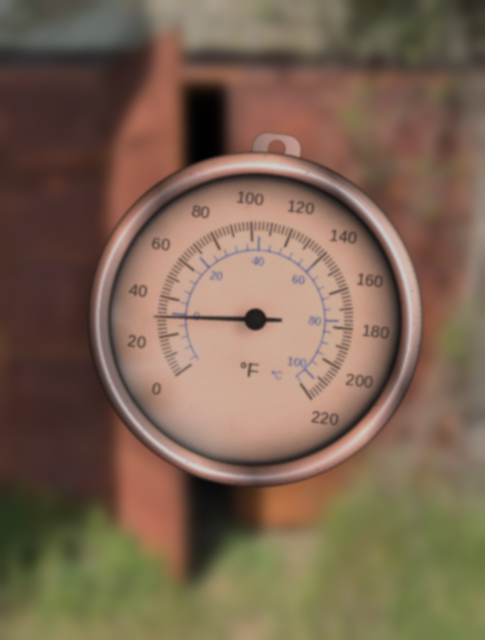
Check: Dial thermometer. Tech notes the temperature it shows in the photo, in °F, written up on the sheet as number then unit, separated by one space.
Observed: 30 °F
